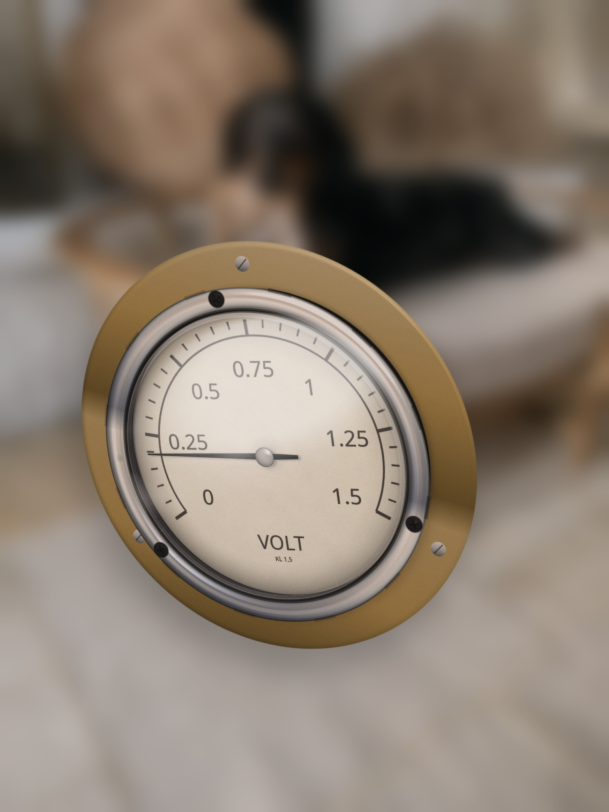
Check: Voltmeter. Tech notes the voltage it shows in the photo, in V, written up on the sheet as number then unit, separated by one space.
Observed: 0.2 V
